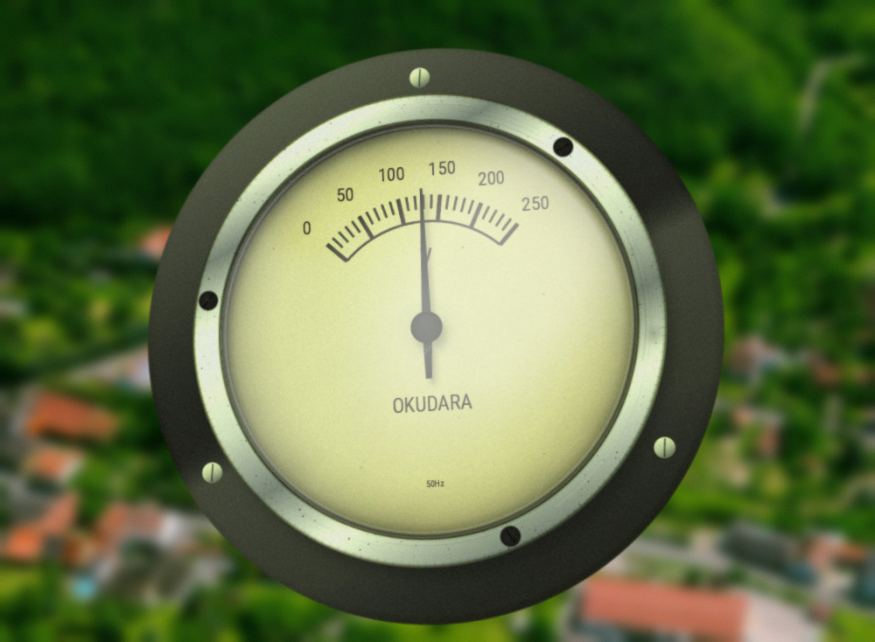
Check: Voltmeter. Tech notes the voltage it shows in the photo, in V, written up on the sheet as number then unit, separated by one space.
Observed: 130 V
